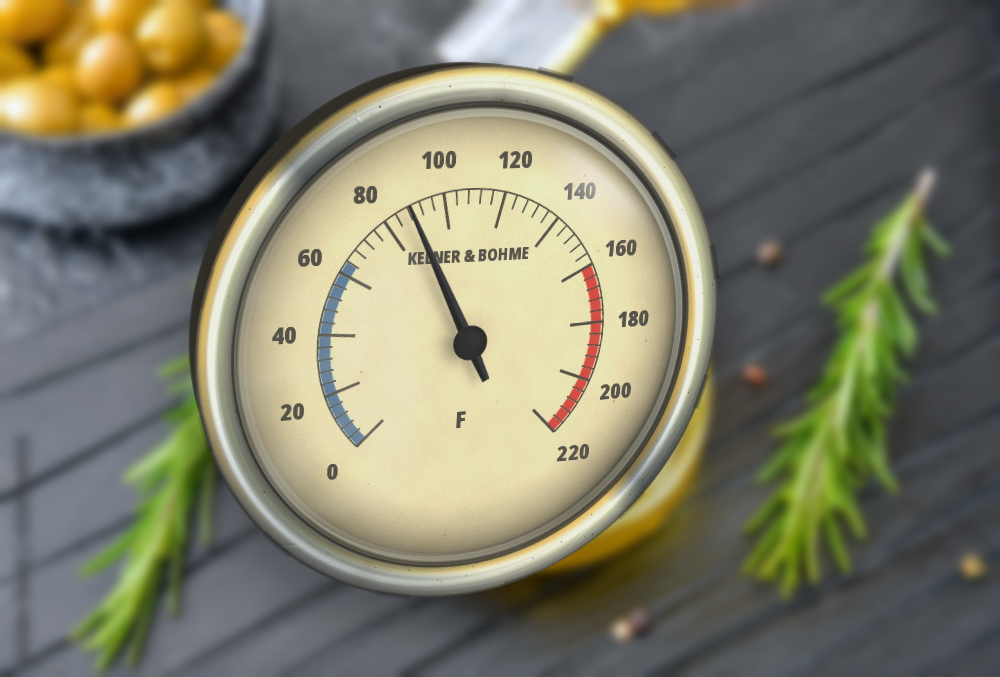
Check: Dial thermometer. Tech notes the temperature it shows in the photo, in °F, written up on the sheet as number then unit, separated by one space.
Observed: 88 °F
